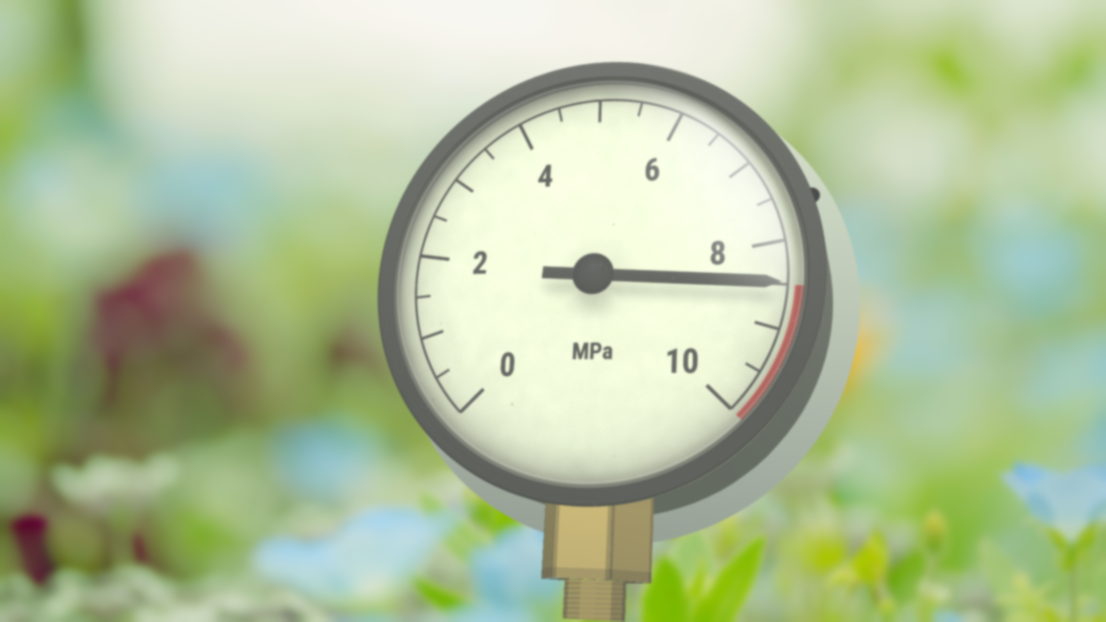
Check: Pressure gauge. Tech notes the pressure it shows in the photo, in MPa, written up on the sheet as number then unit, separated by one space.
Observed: 8.5 MPa
